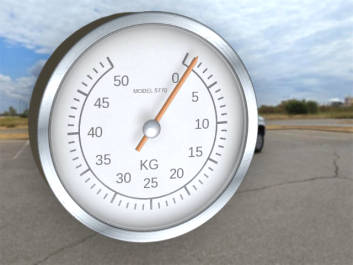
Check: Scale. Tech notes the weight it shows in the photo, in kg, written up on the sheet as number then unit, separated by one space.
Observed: 1 kg
